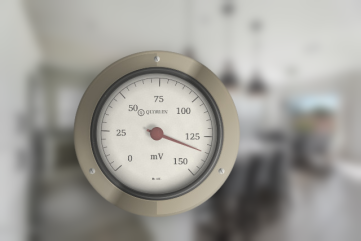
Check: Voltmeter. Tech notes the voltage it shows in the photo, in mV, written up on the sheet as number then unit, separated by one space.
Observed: 135 mV
